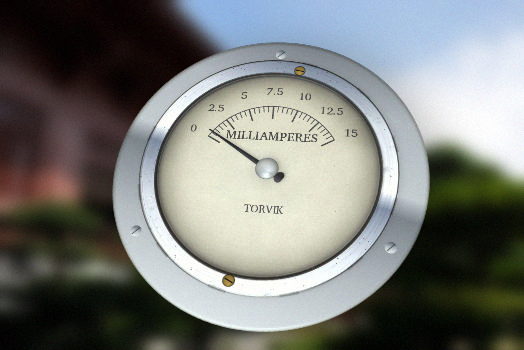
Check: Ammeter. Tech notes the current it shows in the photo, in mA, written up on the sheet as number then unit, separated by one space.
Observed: 0.5 mA
